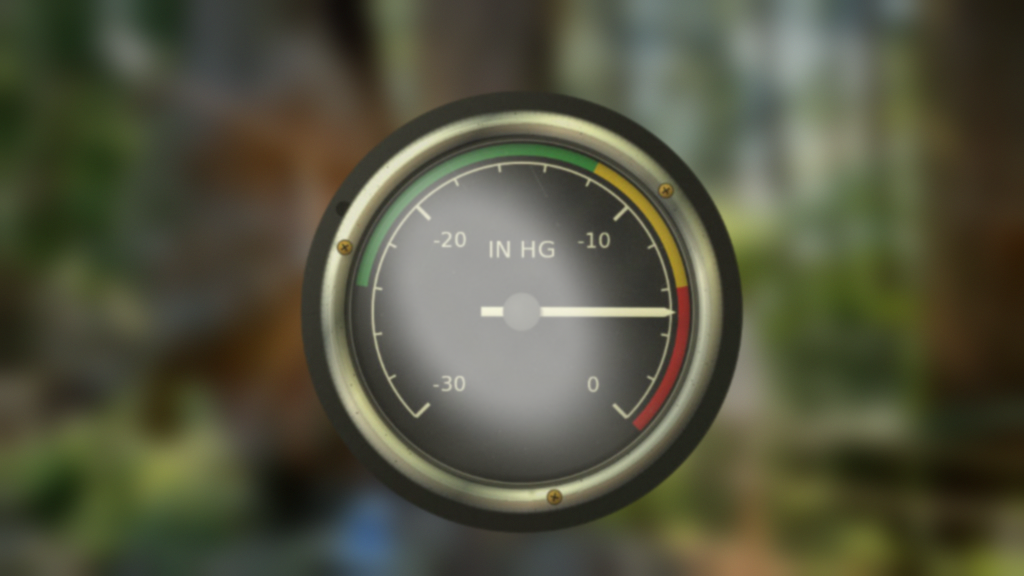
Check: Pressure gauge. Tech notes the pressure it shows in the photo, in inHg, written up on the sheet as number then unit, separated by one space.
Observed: -5 inHg
